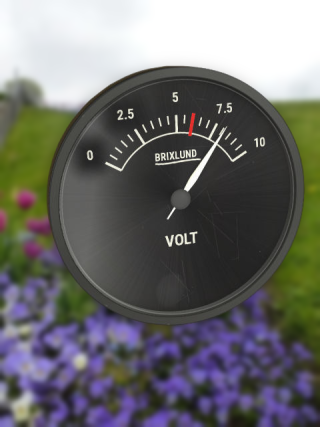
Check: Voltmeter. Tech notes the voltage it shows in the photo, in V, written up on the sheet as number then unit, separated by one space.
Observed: 8 V
